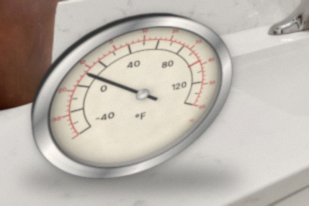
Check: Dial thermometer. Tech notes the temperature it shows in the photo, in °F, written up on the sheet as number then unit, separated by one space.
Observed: 10 °F
